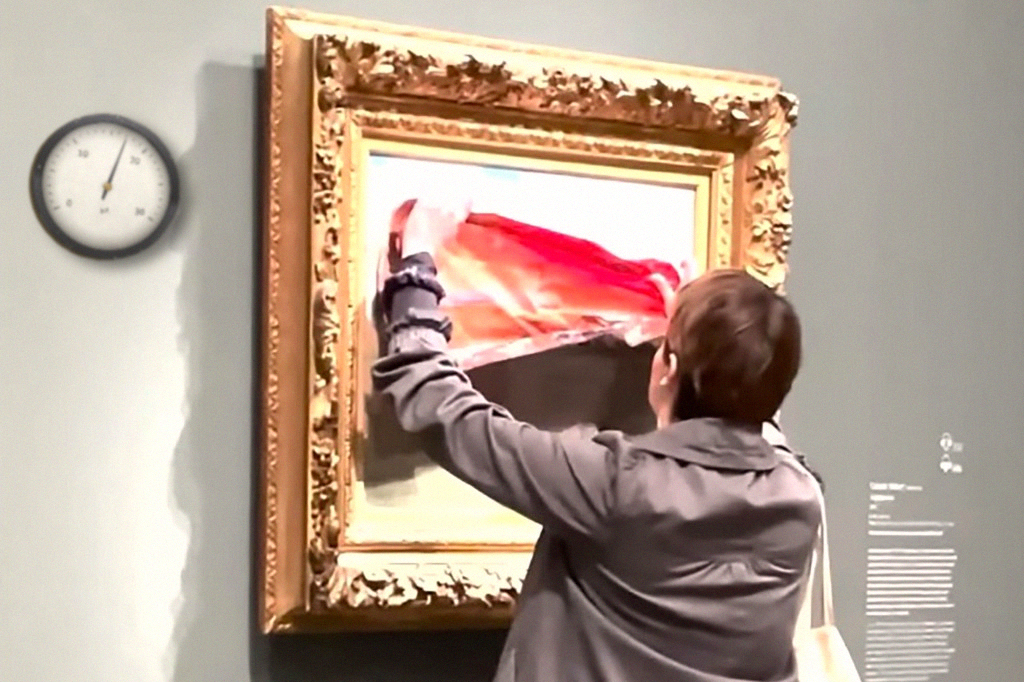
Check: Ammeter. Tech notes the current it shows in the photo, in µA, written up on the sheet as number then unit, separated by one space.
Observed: 17 µA
